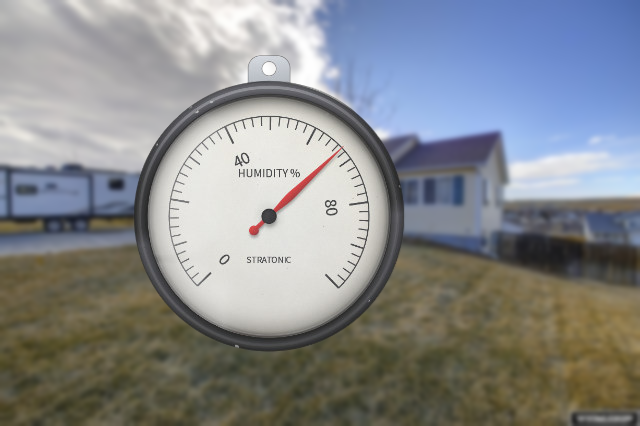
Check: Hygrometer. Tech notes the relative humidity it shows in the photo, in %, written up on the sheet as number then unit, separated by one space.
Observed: 67 %
